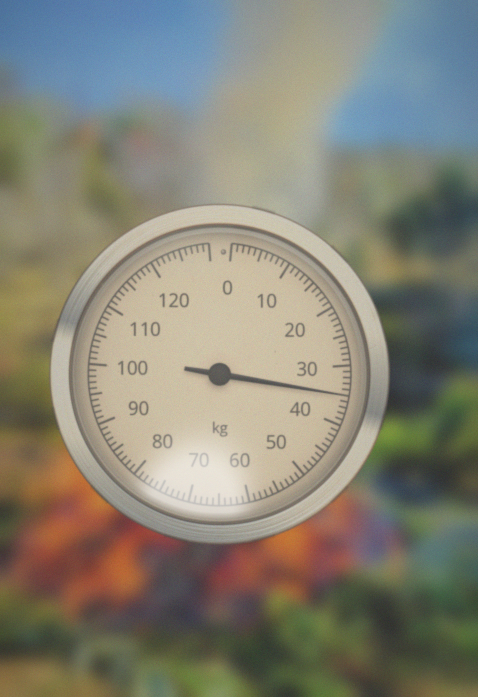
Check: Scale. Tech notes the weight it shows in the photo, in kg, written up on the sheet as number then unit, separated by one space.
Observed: 35 kg
